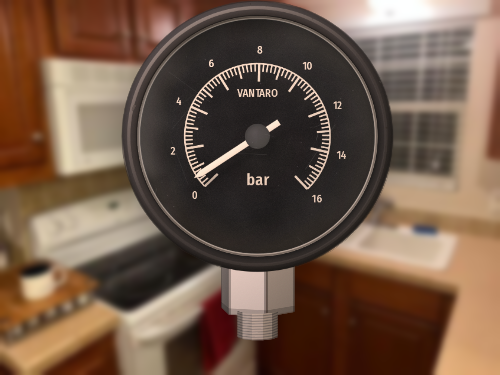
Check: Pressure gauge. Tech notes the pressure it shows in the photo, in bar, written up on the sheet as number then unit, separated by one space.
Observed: 0.6 bar
